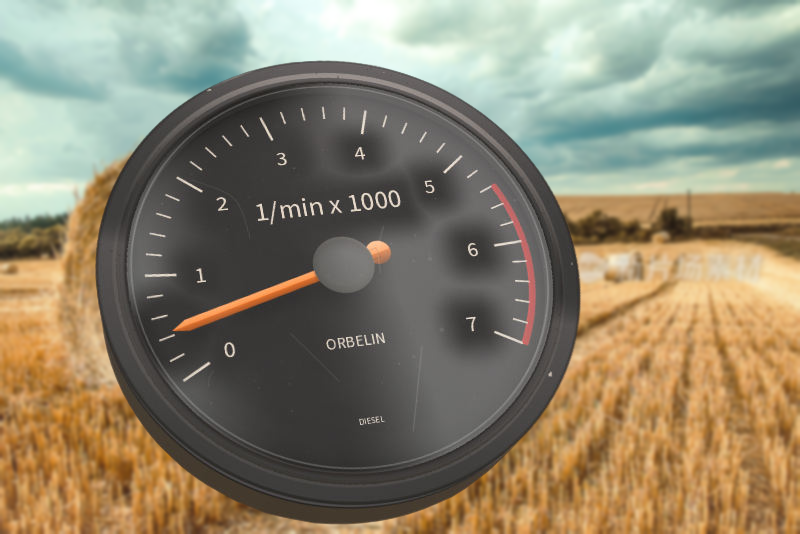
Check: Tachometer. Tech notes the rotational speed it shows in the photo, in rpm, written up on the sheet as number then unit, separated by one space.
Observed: 400 rpm
